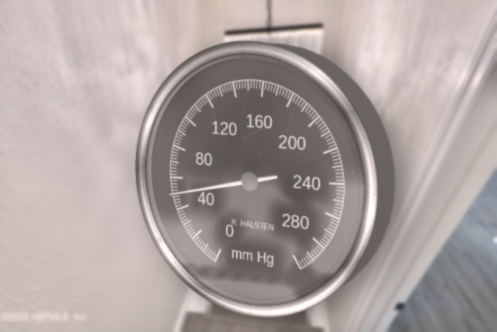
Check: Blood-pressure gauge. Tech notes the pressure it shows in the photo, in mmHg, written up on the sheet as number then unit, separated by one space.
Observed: 50 mmHg
